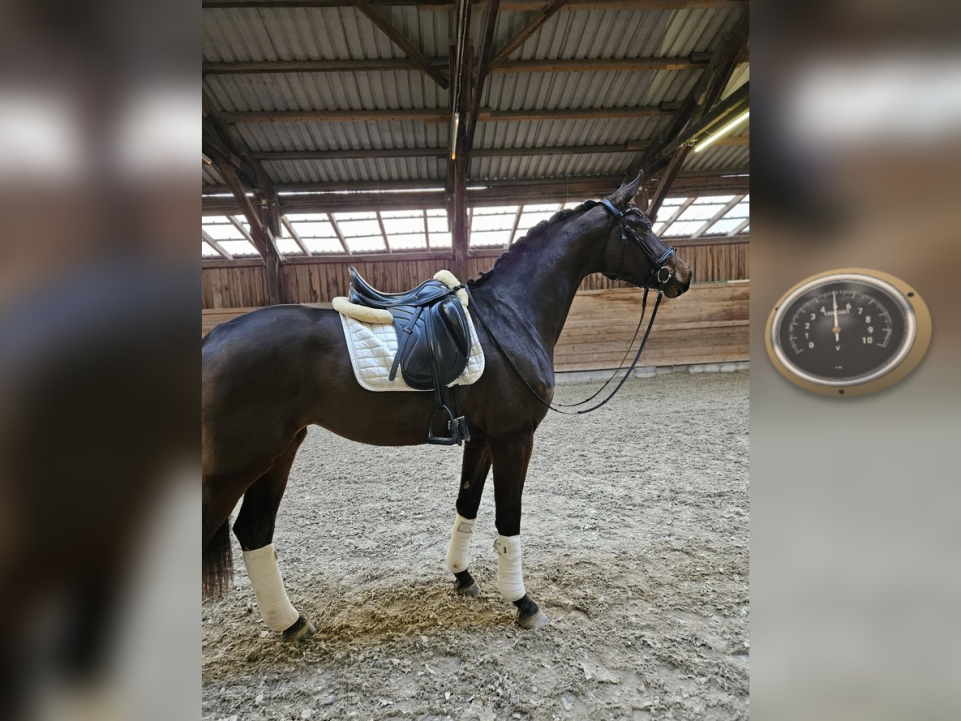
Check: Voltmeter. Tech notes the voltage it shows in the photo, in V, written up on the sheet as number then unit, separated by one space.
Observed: 5 V
